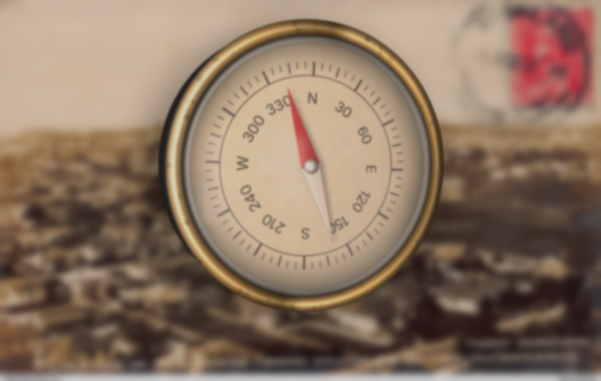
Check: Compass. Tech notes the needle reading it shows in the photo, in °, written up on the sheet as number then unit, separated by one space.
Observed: 340 °
